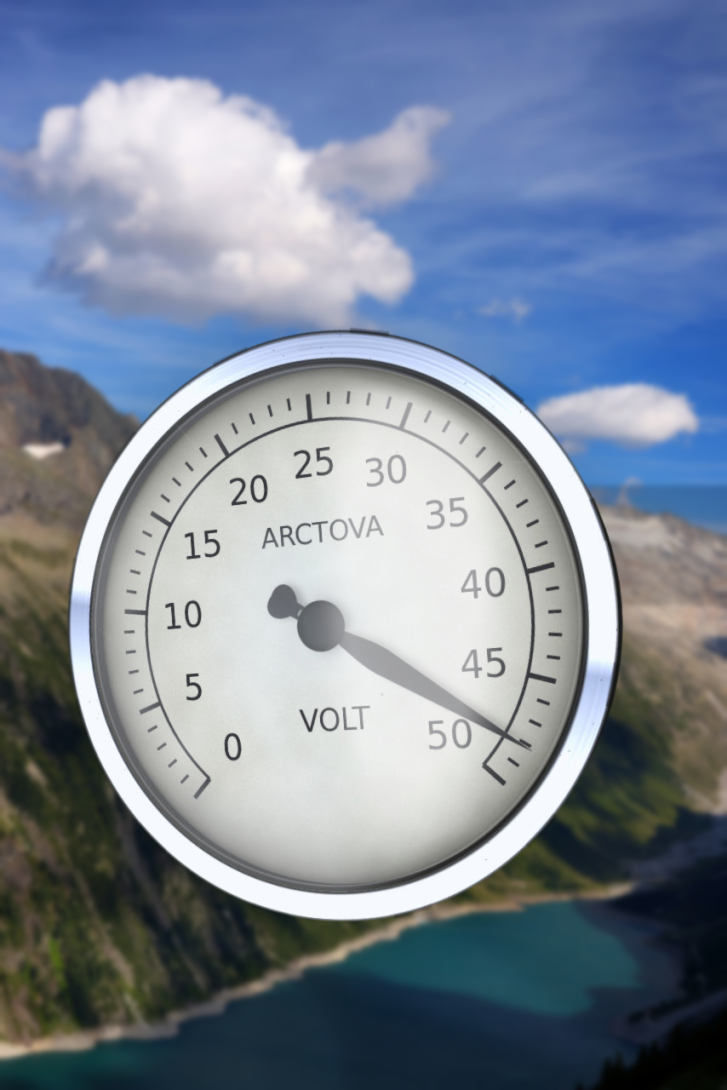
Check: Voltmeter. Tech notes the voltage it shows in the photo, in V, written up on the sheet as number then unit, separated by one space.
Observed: 48 V
